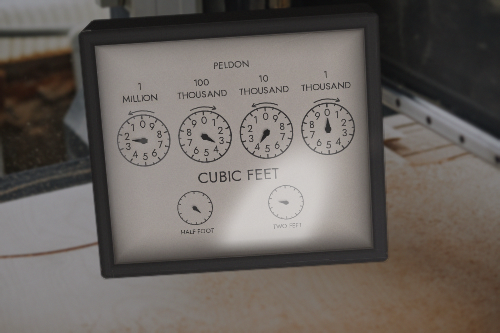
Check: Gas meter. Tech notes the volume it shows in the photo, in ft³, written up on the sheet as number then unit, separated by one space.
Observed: 234000 ft³
